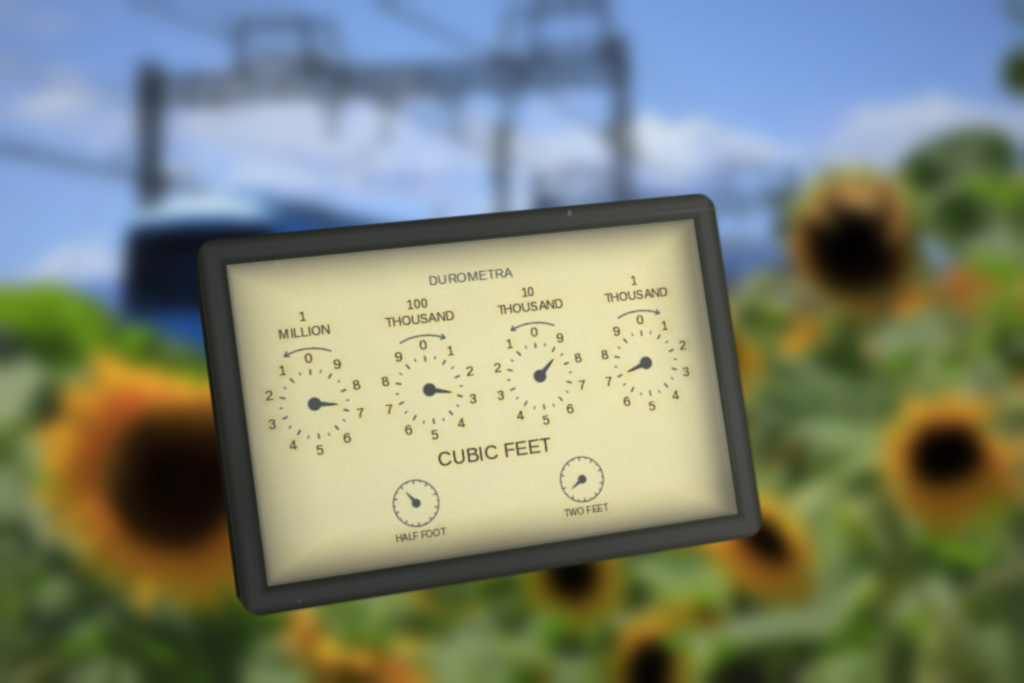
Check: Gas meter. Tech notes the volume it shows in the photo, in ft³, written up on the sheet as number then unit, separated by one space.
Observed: 728700 ft³
